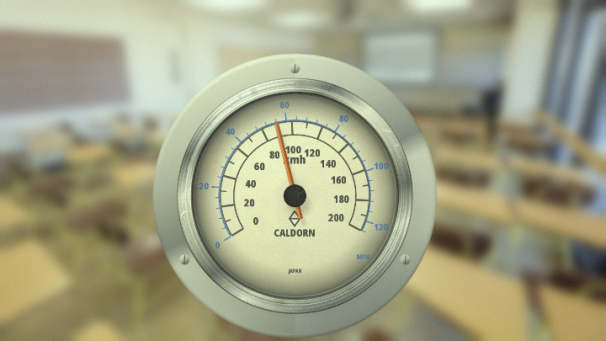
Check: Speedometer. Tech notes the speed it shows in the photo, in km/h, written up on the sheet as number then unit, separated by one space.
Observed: 90 km/h
